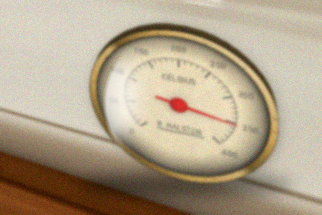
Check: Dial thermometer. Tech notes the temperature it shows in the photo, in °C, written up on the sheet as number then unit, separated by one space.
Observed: 350 °C
